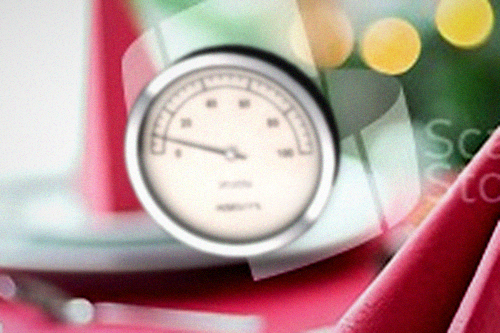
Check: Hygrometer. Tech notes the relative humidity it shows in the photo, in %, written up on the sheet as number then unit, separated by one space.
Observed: 8 %
